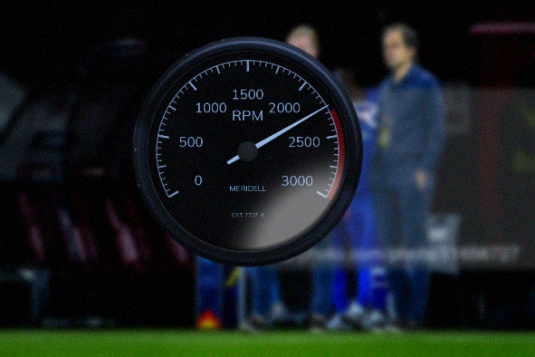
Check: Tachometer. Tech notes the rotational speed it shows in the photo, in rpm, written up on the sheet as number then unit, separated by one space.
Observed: 2250 rpm
